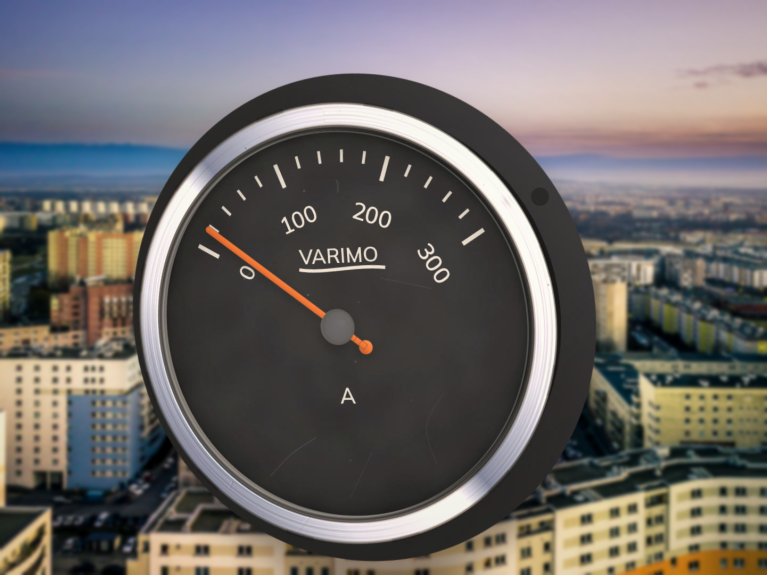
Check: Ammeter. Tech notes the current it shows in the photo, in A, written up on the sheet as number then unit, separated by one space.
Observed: 20 A
